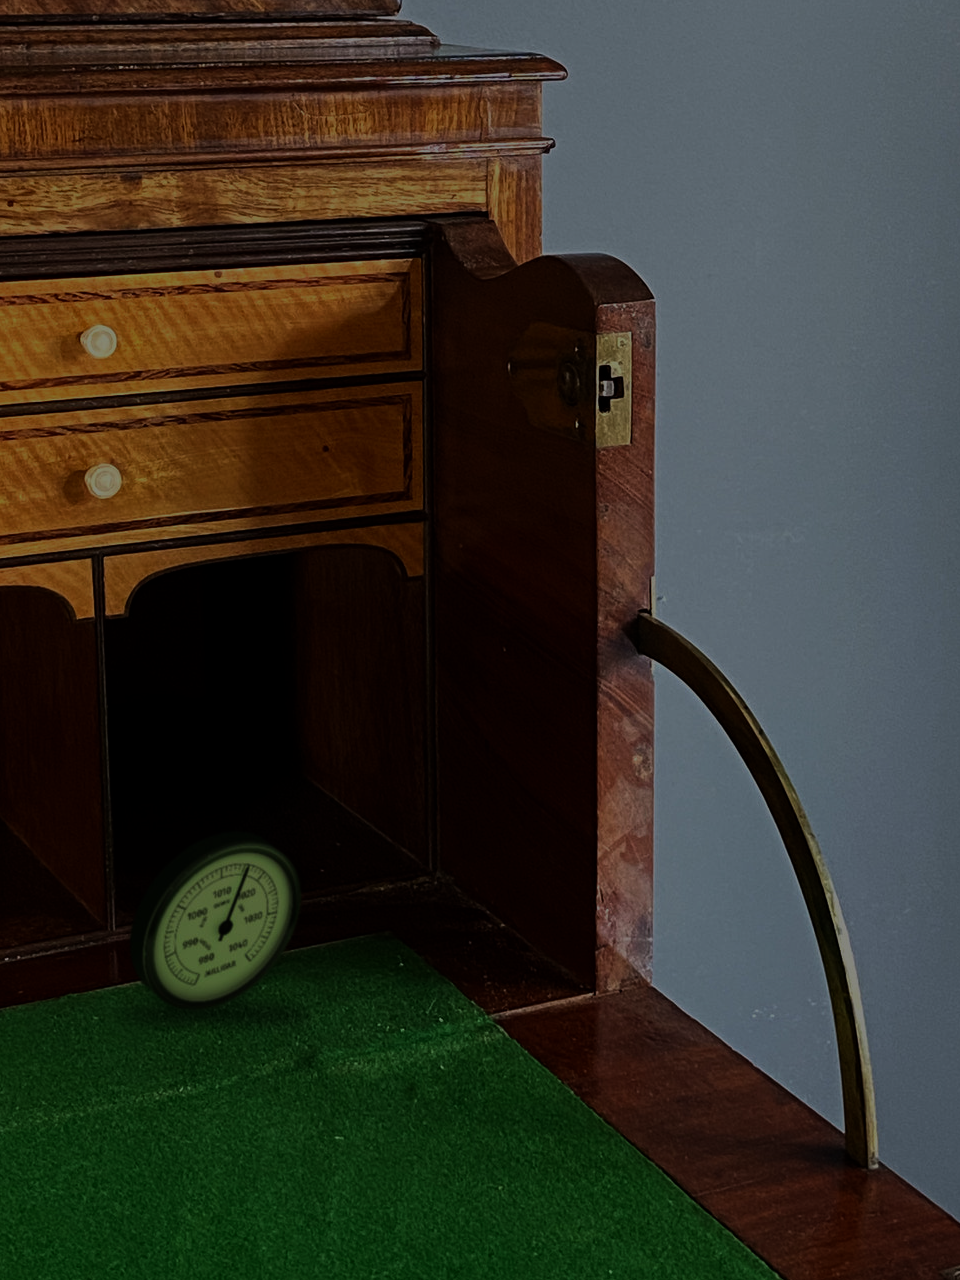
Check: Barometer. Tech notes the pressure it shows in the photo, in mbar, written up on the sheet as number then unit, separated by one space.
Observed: 1015 mbar
